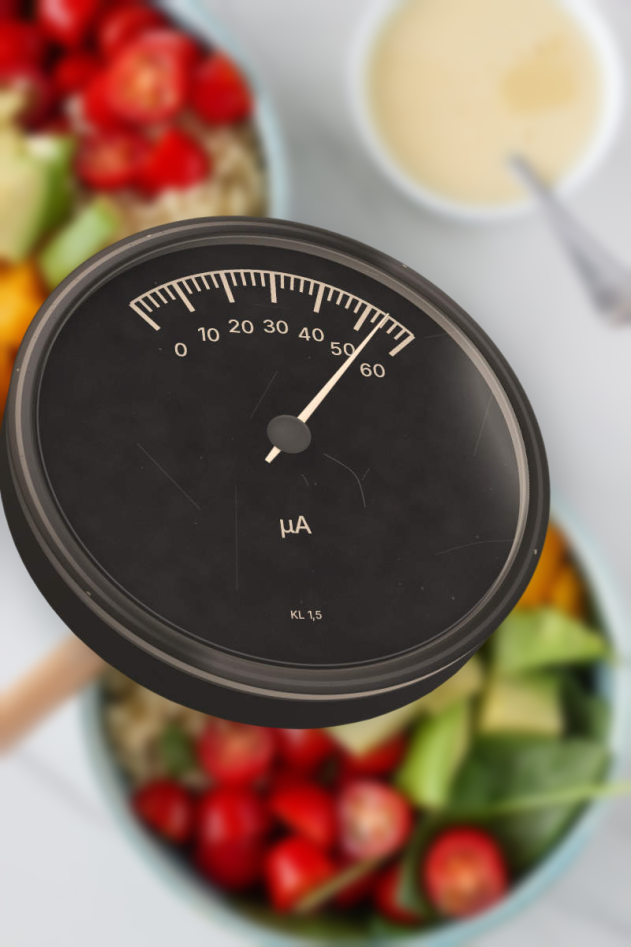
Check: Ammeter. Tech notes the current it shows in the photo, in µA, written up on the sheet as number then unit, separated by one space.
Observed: 54 µA
